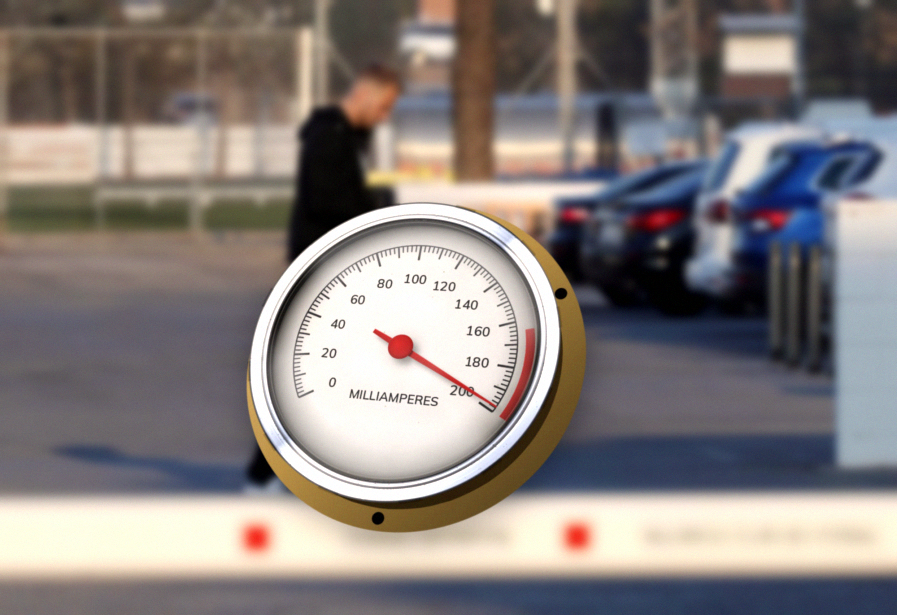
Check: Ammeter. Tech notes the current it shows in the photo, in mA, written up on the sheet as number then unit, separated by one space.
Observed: 198 mA
